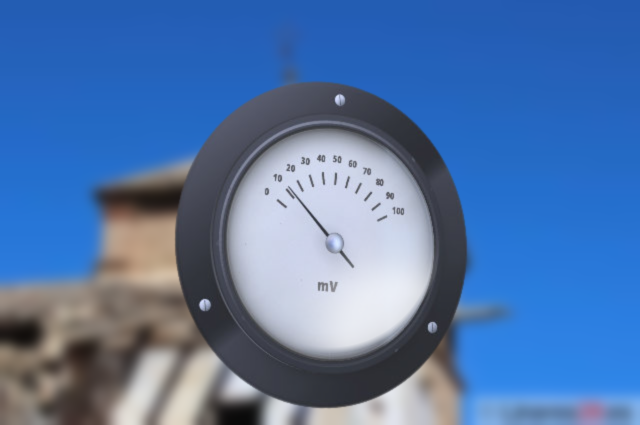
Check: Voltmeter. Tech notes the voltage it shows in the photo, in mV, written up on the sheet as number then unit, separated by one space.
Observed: 10 mV
